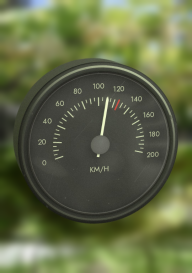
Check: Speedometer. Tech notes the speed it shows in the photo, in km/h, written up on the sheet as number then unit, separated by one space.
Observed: 110 km/h
